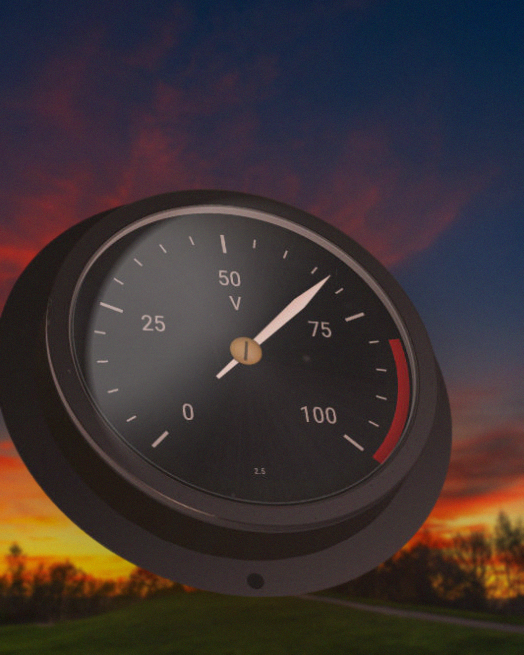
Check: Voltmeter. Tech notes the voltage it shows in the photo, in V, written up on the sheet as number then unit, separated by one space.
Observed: 67.5 V
